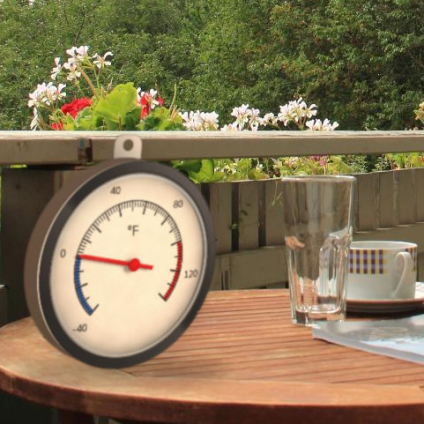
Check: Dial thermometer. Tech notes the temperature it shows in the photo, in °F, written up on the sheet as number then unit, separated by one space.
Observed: 0 °F
